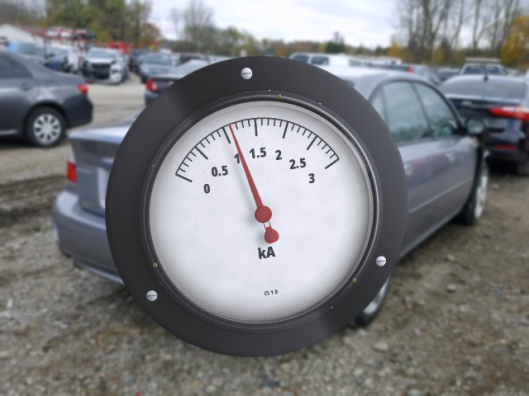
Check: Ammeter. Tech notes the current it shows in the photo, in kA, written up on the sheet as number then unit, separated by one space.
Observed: 1.1 kA
